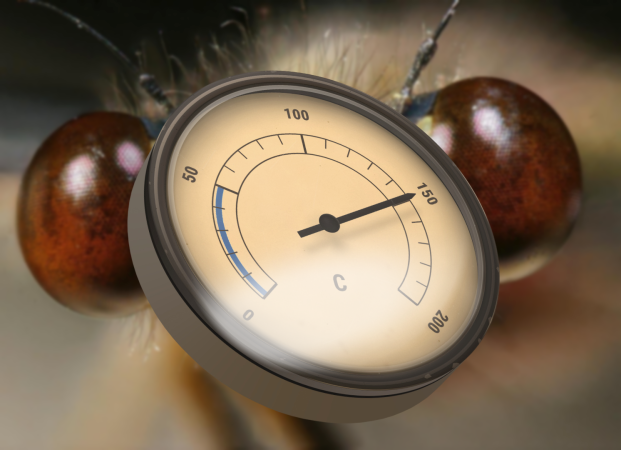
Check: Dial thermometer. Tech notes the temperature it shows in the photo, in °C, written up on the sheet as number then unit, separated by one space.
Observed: 150 °C
